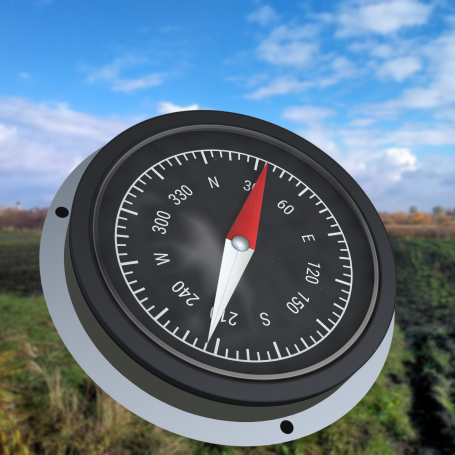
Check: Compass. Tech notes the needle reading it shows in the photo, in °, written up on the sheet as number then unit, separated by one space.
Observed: 35 °
